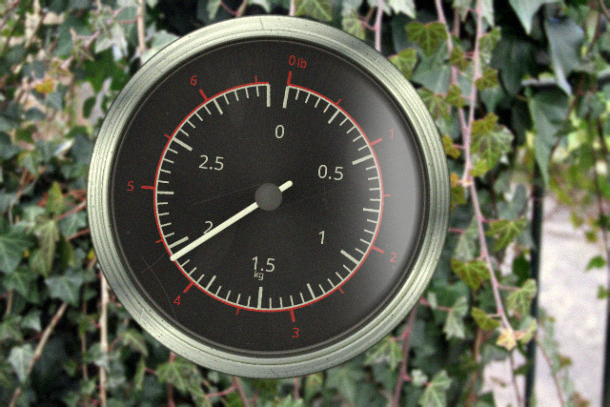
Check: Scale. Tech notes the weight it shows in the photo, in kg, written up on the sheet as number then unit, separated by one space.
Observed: 1.95 kg
